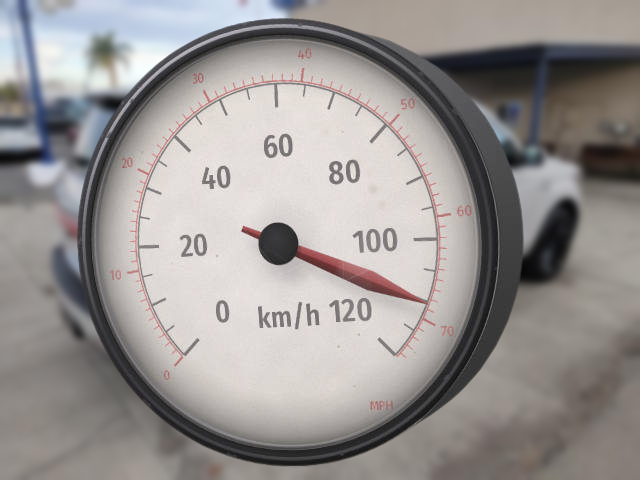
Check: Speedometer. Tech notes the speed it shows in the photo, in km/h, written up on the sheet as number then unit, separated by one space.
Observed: 110 km/h
